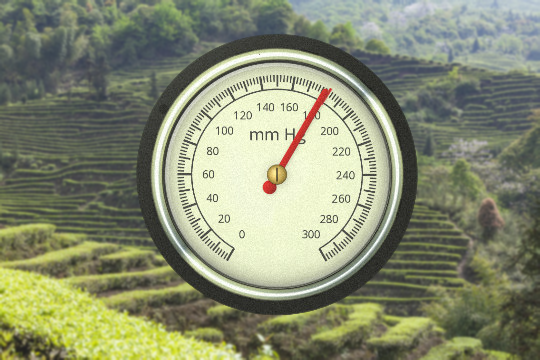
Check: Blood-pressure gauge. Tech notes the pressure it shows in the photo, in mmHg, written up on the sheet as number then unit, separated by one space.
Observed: 180 mmHg
